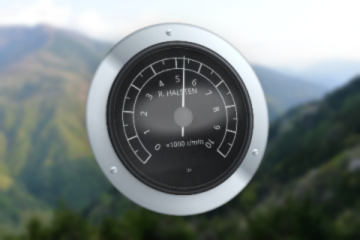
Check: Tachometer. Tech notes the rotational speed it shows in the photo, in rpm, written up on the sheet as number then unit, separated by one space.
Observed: 5250 rpm
